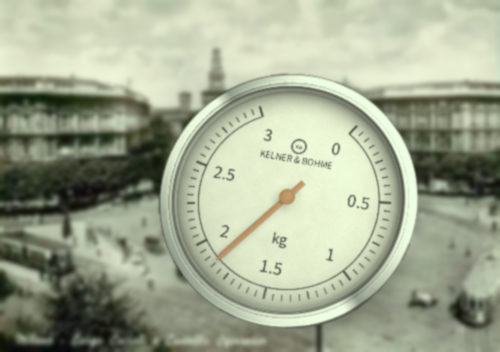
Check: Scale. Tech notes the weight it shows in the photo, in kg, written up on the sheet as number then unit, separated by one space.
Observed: 1.85 kg
